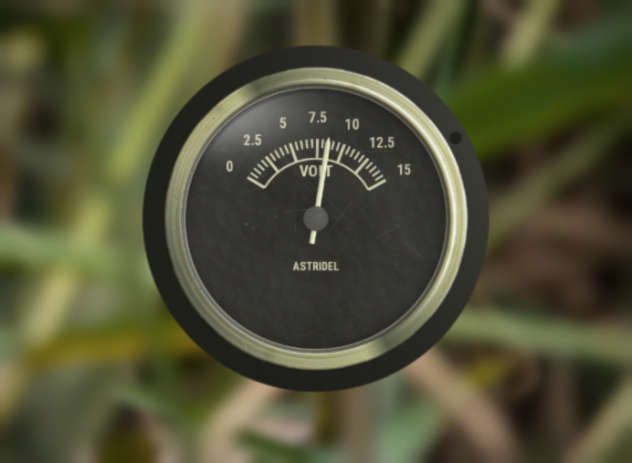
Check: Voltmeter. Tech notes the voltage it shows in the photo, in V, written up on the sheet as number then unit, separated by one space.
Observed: 8.5 V
